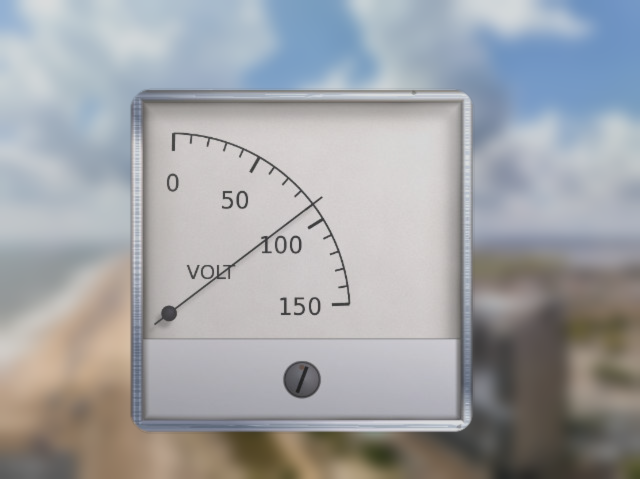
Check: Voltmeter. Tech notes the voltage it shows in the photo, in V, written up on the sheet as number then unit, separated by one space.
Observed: 90 V
